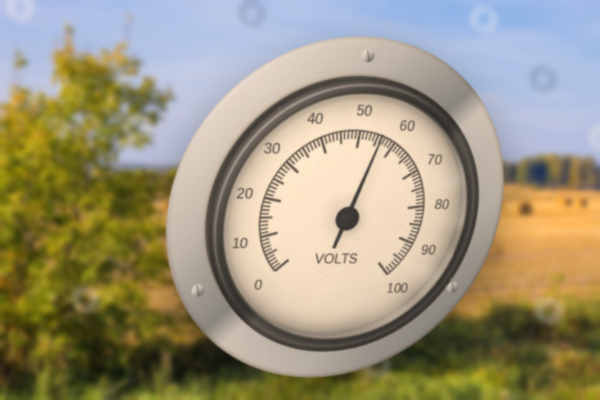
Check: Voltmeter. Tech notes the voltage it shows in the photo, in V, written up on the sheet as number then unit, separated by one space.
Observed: 55 V
